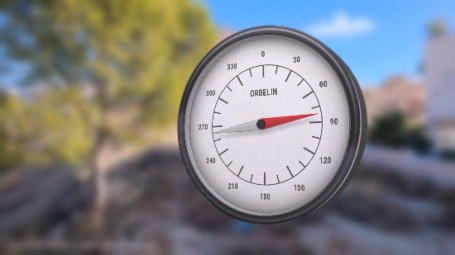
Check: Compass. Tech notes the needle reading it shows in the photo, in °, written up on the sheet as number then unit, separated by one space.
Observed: 82.5 °
